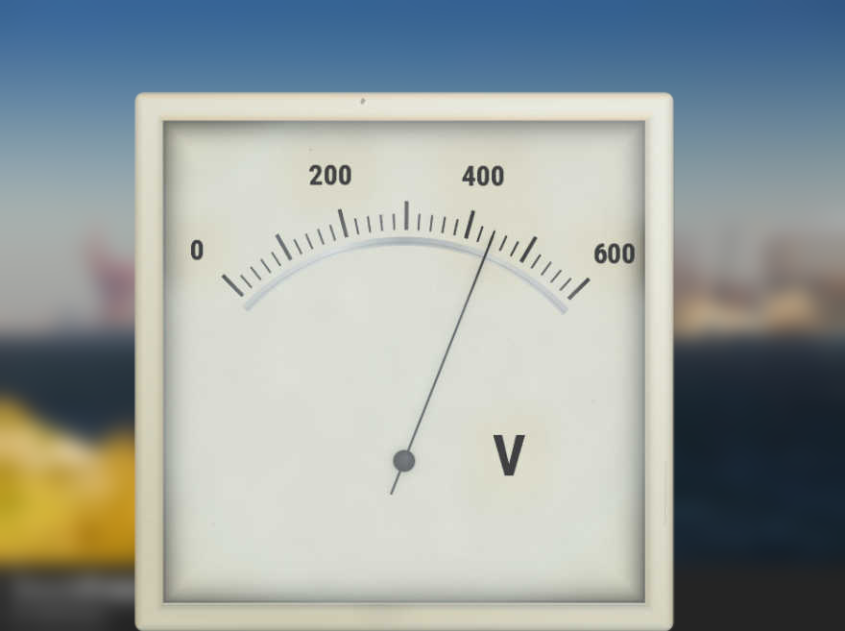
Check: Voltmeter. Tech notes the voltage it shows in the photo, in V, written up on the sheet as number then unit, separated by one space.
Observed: 440 V
